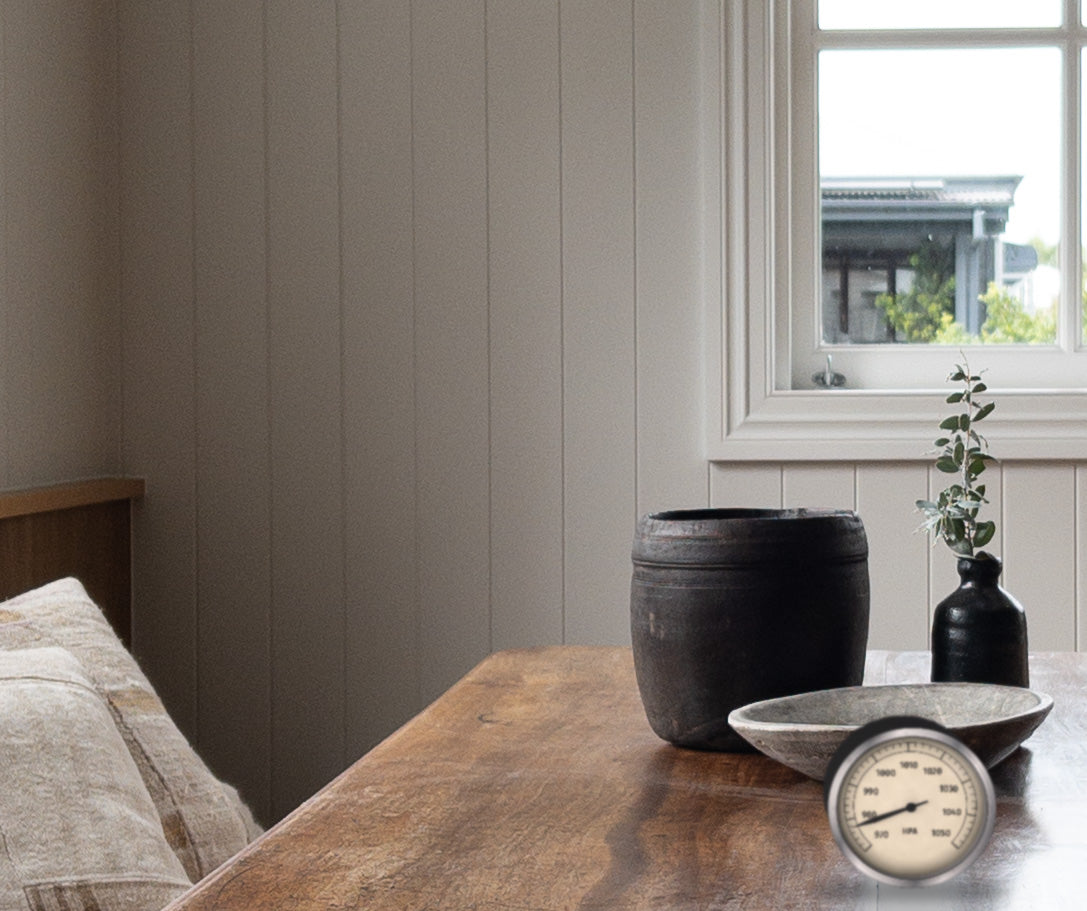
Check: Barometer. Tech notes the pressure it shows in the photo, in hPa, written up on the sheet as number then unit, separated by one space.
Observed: 978 hPa
